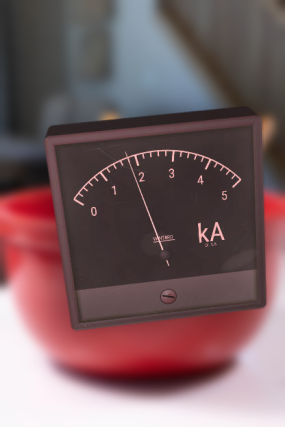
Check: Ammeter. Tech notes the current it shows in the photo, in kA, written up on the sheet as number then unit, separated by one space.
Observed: 1.8 kA
